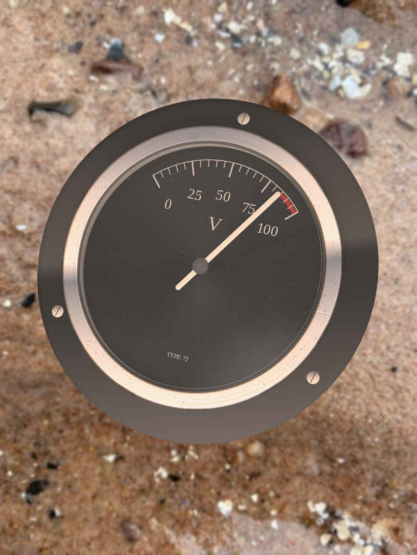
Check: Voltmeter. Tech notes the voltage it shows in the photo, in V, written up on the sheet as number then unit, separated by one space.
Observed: 85 V
